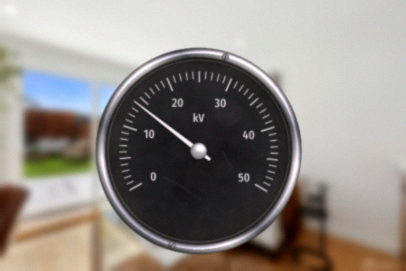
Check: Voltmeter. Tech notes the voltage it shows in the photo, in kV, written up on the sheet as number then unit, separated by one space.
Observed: 14 kV
